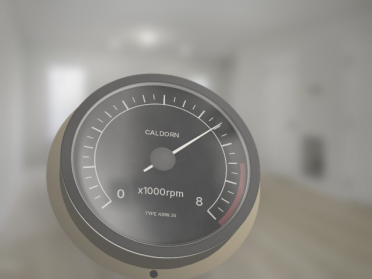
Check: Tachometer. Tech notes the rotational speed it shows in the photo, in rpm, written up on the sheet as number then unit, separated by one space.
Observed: 5500 rpm
